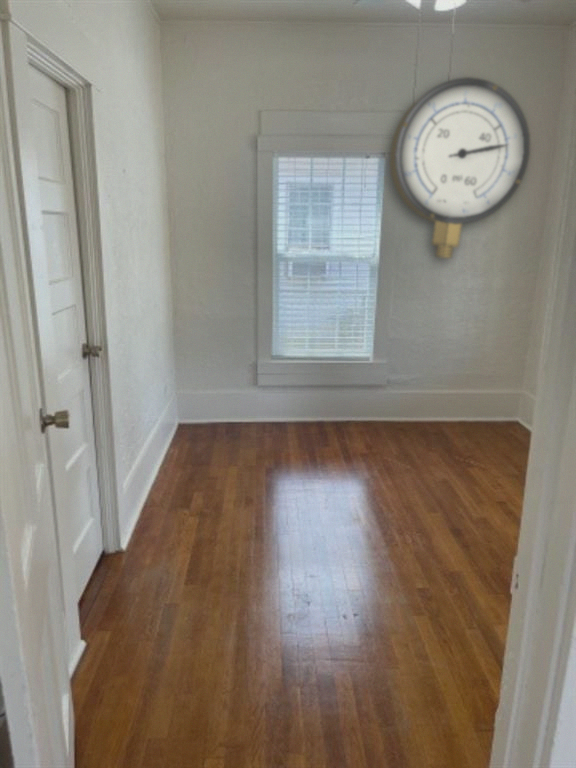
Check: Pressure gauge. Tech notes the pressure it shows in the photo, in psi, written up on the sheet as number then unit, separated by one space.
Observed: 45 psi
